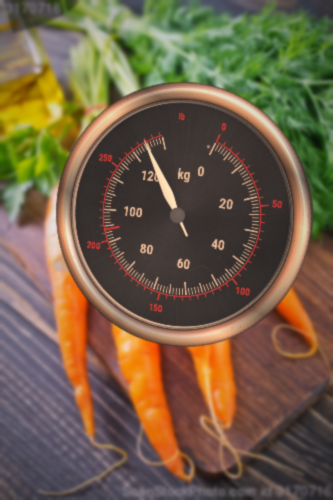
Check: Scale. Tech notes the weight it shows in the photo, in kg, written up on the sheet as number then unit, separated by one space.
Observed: 125 kg
